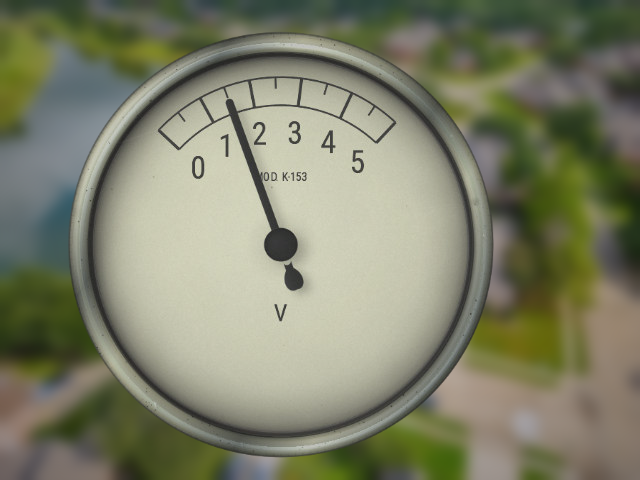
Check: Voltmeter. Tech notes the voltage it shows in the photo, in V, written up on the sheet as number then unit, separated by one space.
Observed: 1.5 V
